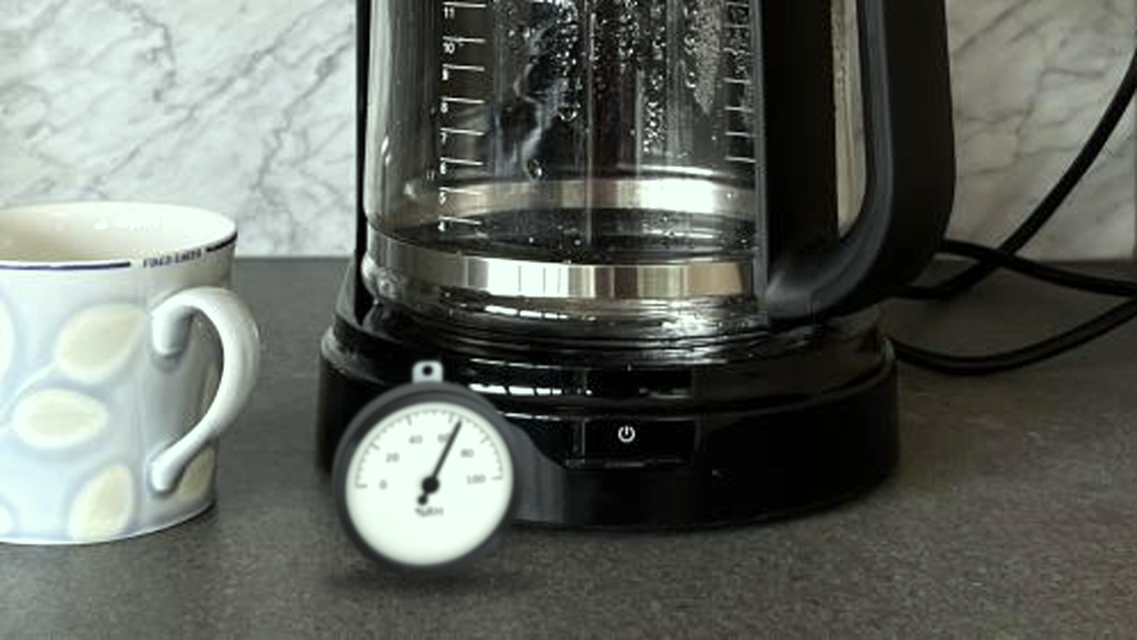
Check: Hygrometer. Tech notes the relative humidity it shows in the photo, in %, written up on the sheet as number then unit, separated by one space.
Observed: 64 %
